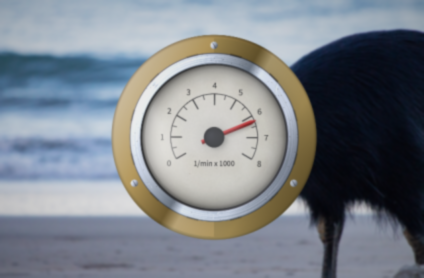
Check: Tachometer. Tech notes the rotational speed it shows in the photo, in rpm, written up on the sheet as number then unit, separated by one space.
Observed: 6250 rpm
